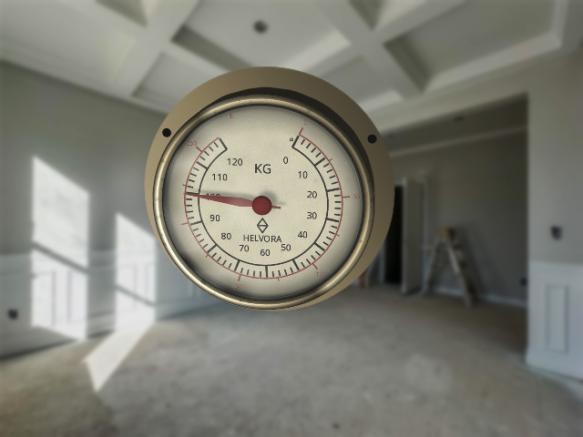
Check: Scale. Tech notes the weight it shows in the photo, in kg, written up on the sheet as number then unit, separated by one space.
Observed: 100 kg
